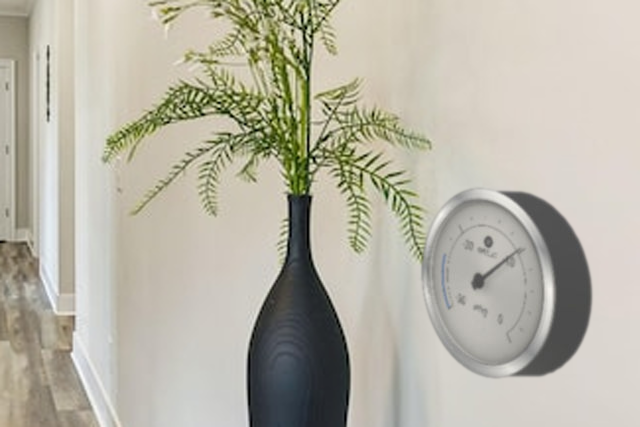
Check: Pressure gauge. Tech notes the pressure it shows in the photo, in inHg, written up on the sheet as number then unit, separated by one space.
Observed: -10 inHg
